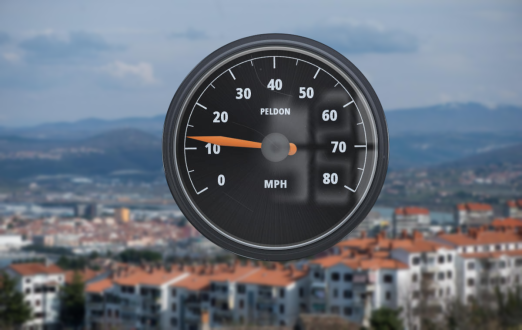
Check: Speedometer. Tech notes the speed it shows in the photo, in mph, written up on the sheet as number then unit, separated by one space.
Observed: 12.5 mph
